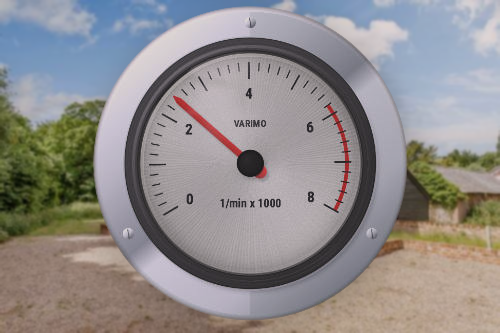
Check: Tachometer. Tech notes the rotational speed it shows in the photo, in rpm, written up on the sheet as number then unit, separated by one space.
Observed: 2400 rpm
